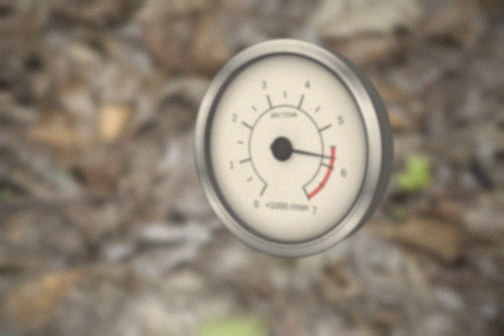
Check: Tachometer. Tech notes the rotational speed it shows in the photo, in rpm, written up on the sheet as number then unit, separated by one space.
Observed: 5750 rpm
